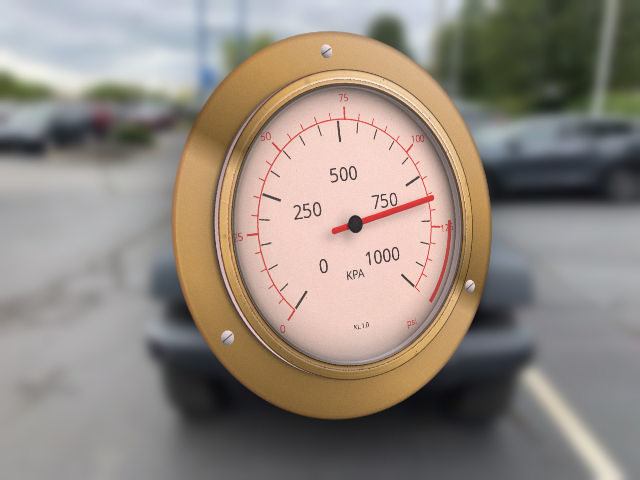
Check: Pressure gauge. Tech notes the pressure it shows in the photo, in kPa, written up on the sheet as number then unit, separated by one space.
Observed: 800 kPa
